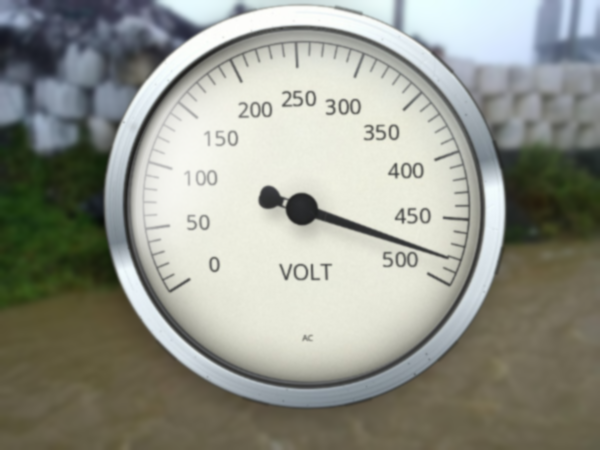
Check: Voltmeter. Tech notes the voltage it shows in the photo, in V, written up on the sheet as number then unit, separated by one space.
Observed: 480 V
